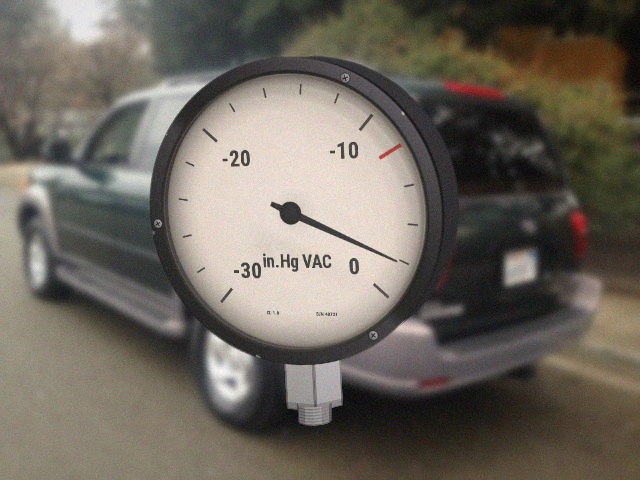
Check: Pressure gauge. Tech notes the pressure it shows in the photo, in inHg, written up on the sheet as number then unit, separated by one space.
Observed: -2 inHg
